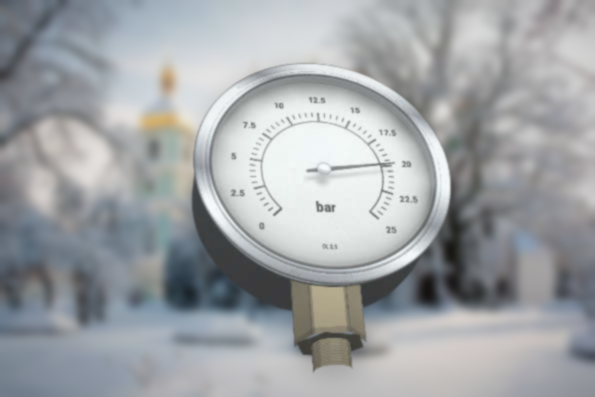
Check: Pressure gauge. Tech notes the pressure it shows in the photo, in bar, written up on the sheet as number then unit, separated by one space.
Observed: 20 bar
